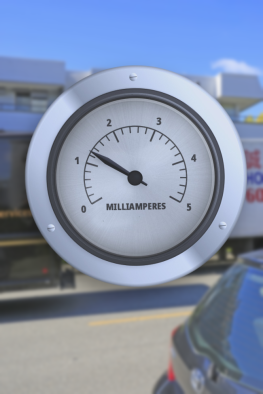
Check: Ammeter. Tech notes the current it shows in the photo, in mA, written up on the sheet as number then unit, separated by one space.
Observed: 1.3 mA
